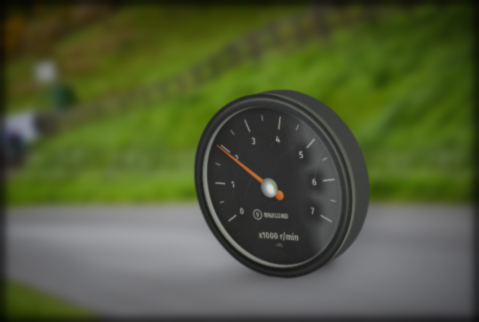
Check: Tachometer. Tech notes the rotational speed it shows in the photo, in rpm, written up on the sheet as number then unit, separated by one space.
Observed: 2000 rpm
